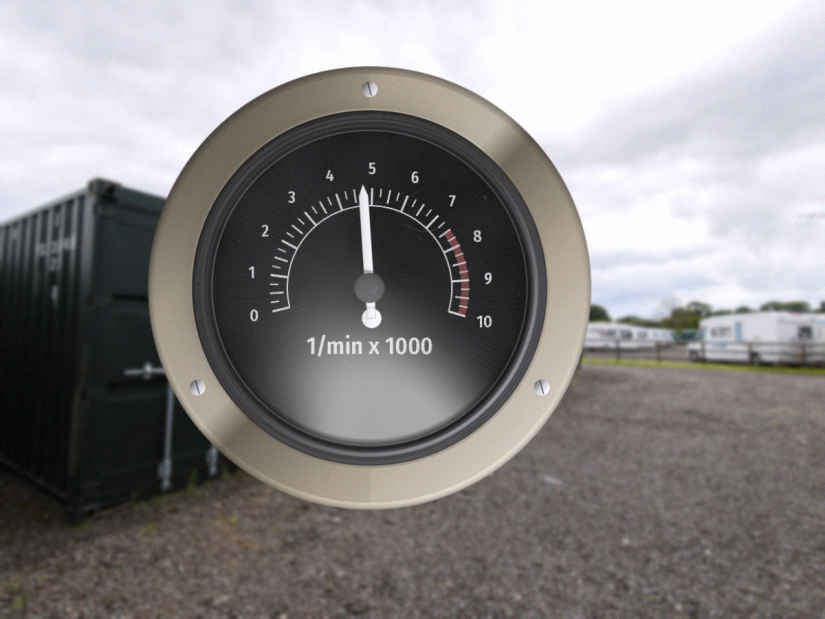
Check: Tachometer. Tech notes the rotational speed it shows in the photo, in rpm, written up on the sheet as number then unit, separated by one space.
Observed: 4750 rpm
